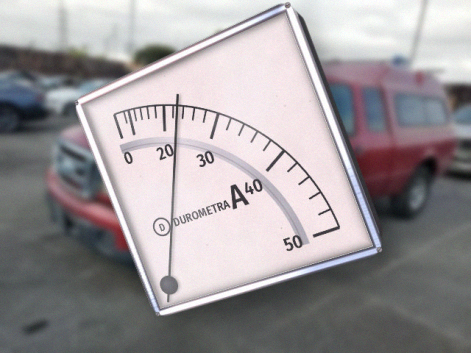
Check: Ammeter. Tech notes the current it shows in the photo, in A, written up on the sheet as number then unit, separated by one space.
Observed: 23 A
